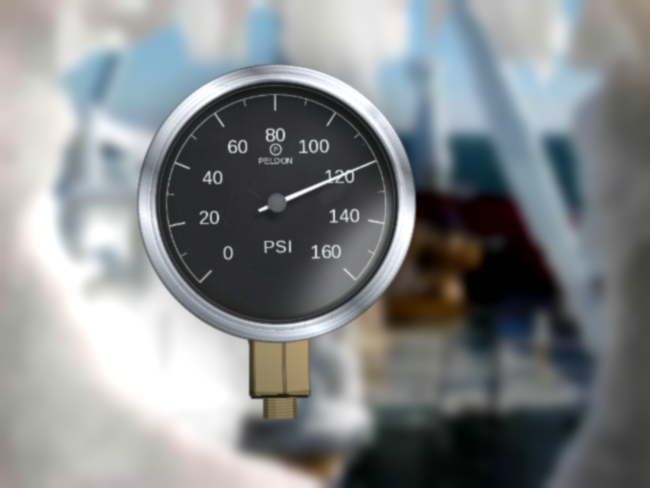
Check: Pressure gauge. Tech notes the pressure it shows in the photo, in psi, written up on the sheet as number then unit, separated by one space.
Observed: 120 psi
